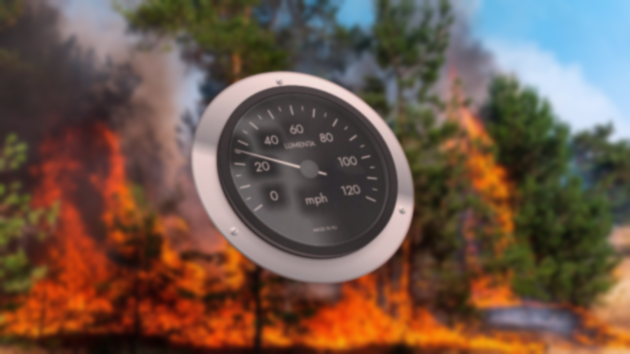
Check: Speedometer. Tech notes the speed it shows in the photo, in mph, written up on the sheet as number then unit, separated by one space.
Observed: 25 mph
